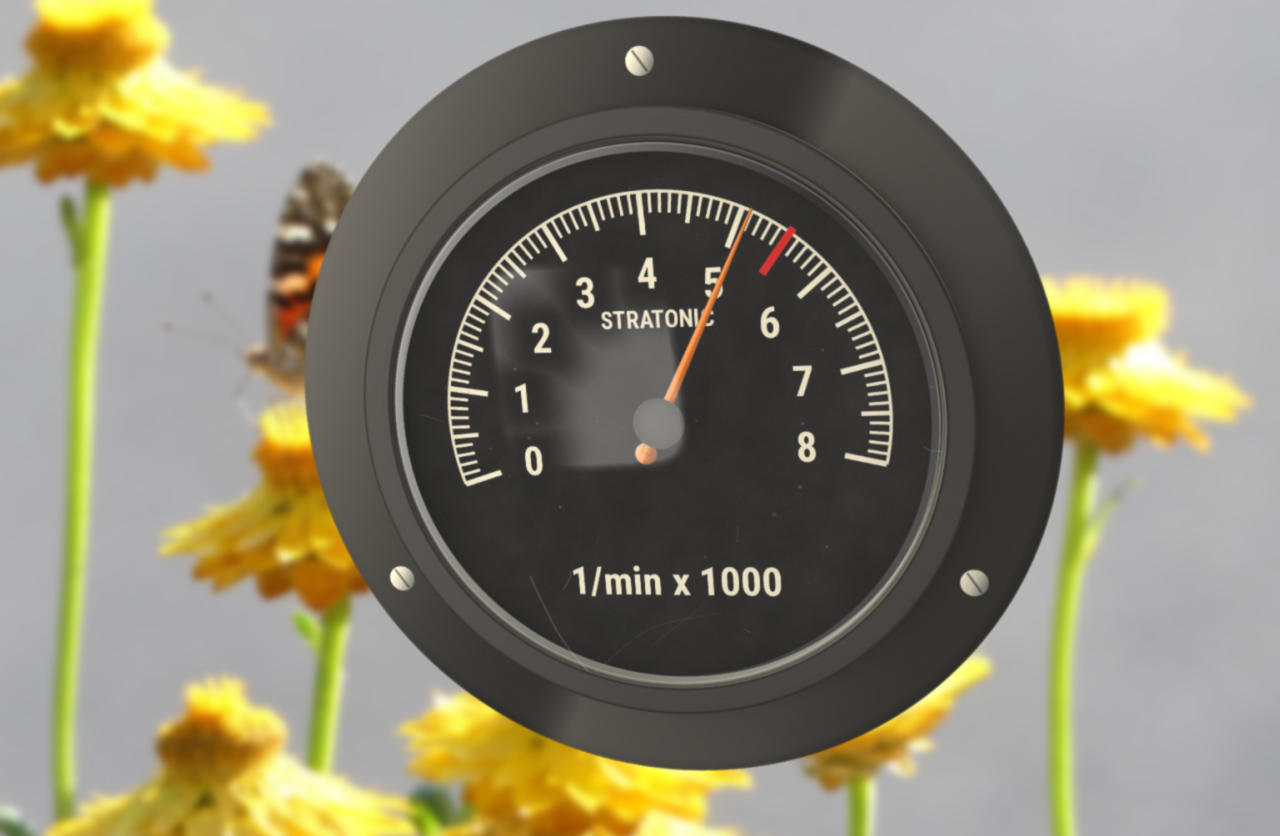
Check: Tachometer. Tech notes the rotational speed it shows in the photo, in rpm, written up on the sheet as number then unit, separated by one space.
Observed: 5100 rpm
